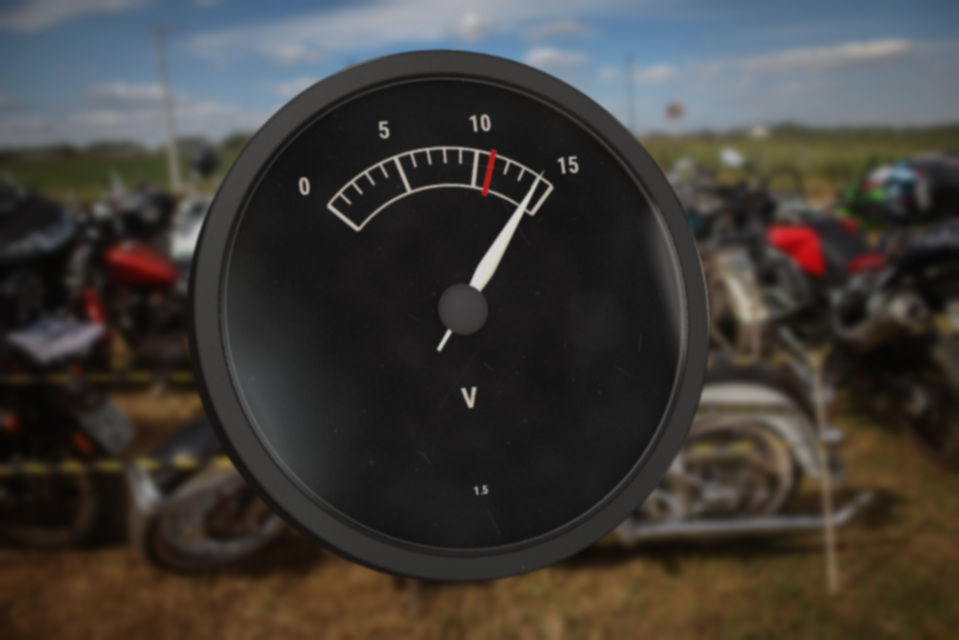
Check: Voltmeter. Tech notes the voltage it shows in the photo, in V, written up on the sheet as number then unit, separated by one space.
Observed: 14 V
